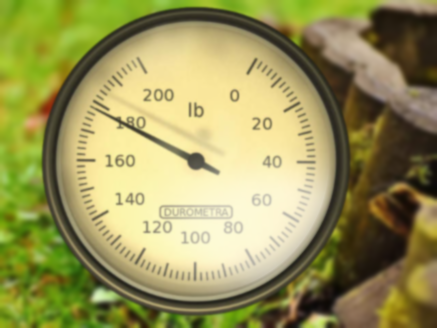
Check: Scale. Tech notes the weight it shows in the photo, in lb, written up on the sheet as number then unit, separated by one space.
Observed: 178 lb
